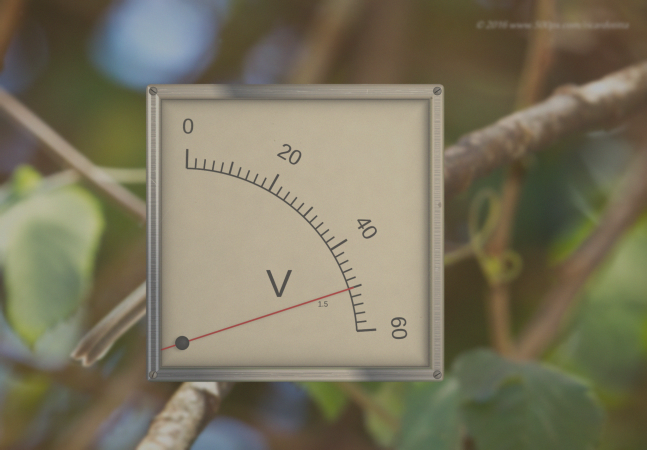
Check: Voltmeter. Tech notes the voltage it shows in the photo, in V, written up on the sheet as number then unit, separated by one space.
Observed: 50 V
